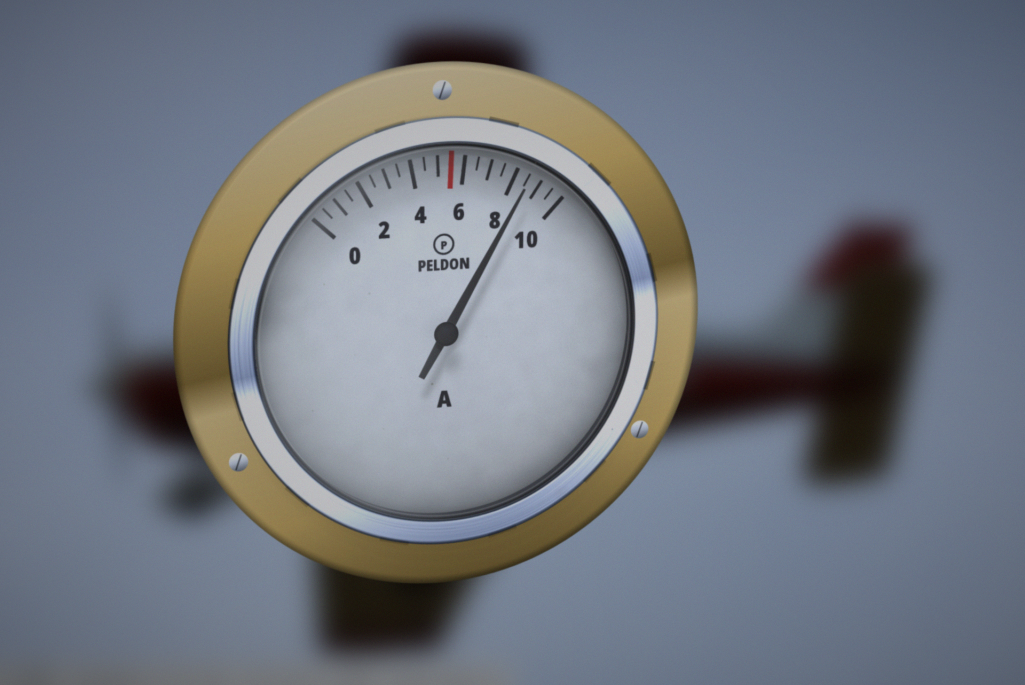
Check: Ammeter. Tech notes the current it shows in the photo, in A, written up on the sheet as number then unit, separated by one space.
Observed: 8.5 A
